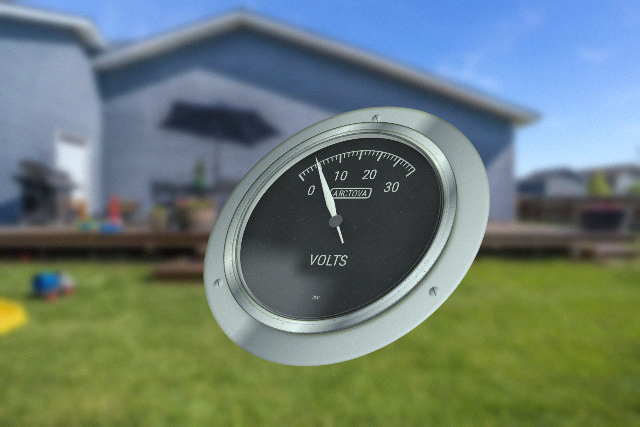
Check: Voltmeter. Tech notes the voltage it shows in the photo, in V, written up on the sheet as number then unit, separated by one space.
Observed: 5 V
